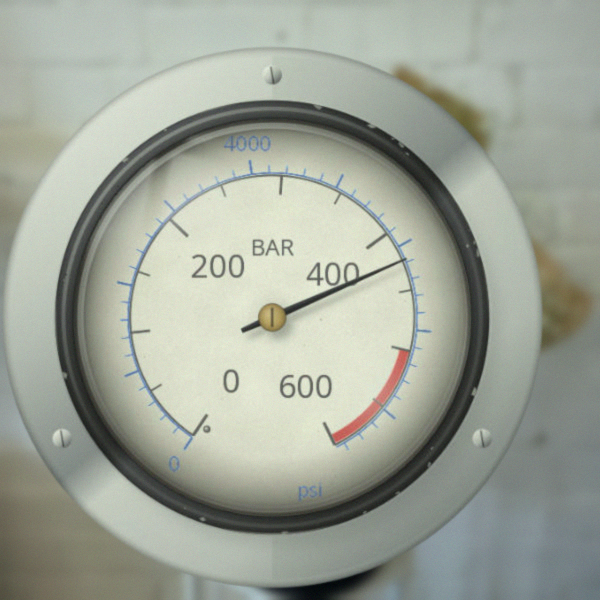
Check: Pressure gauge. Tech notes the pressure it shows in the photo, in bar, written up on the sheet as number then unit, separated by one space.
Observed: 425 bar
